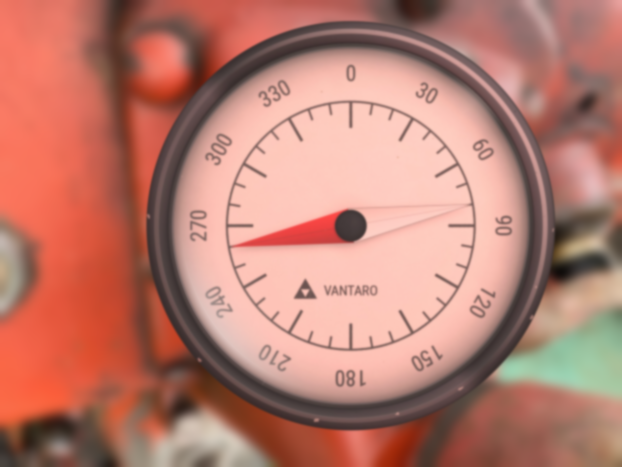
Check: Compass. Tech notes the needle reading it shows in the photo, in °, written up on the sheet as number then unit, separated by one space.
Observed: 260 °
